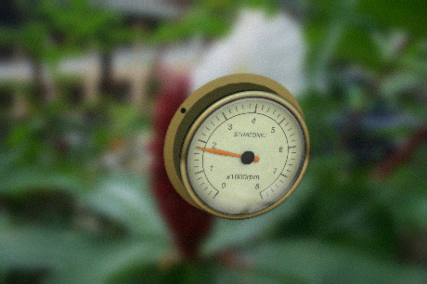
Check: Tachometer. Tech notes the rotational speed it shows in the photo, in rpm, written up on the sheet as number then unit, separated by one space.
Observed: 1800 rpm
